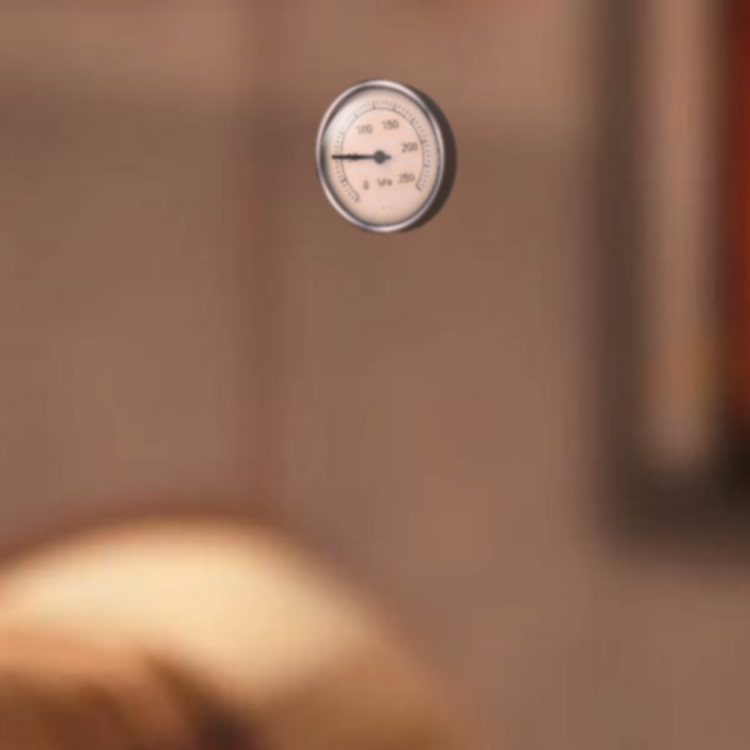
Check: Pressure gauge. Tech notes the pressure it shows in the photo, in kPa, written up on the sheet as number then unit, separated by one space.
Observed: 50 kPa
